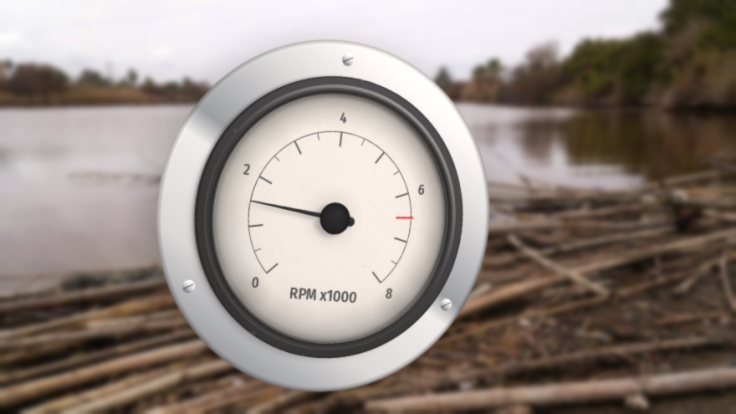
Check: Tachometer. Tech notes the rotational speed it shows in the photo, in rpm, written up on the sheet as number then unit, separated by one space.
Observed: 1500 rpm
